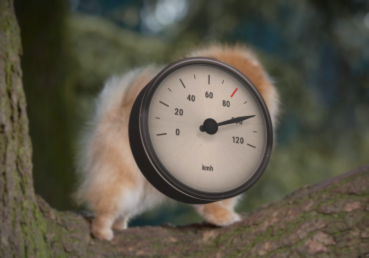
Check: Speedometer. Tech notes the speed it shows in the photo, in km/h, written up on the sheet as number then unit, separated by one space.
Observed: 100 km/h
